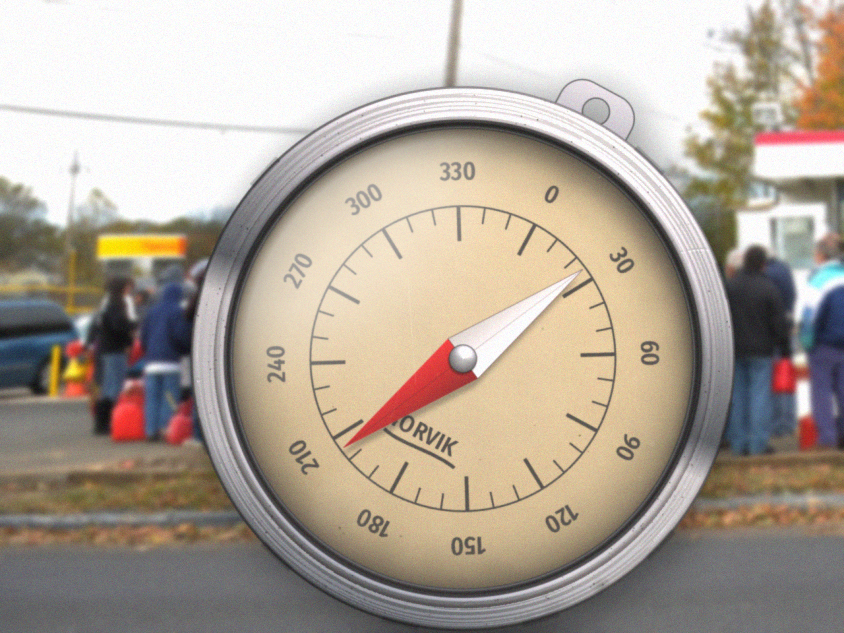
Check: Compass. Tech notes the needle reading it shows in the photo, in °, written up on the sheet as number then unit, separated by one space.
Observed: 205 °
